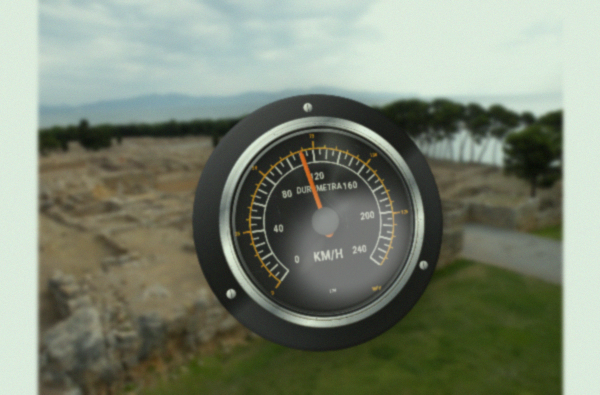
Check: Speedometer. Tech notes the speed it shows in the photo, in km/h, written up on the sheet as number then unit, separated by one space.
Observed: 110 km/h
